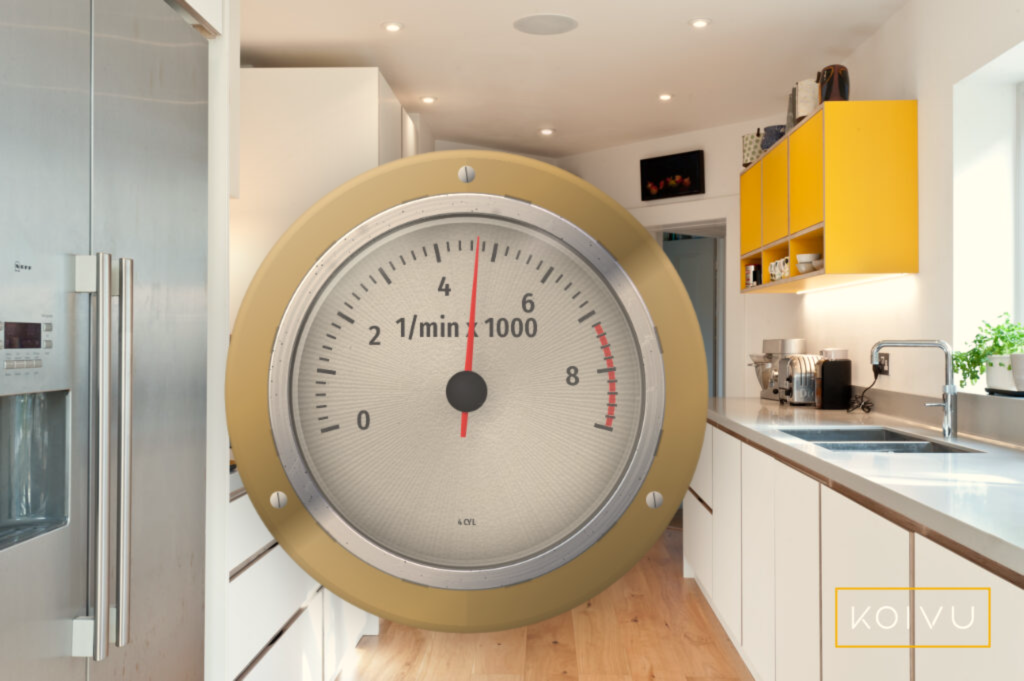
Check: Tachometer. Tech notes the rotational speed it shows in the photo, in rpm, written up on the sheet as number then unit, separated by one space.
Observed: 4700 rpm
